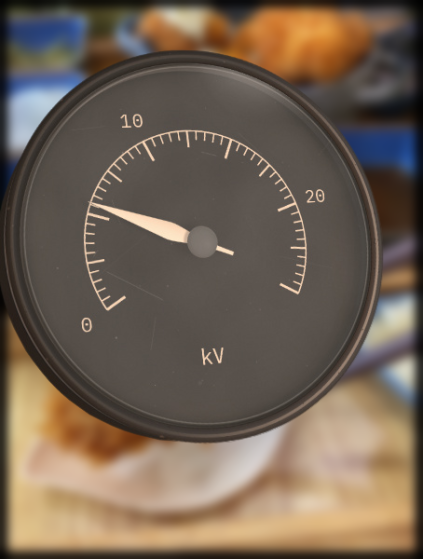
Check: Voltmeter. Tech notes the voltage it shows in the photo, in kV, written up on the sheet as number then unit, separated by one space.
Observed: 5.5 kV
